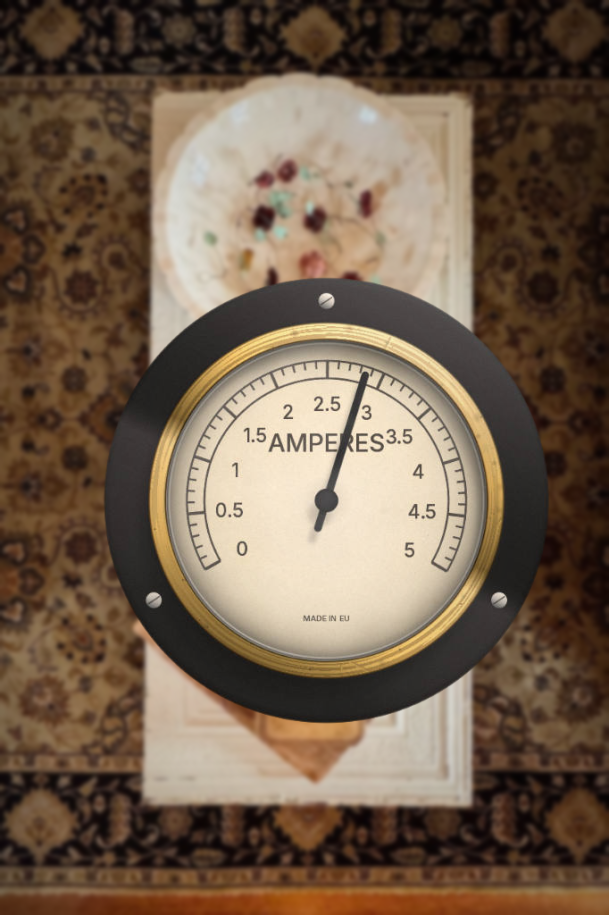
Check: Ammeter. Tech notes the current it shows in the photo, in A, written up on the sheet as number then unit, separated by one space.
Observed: 2.85 A
